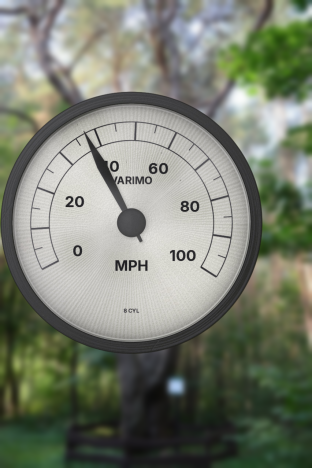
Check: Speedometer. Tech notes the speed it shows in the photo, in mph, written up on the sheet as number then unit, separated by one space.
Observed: 37.5 mph
